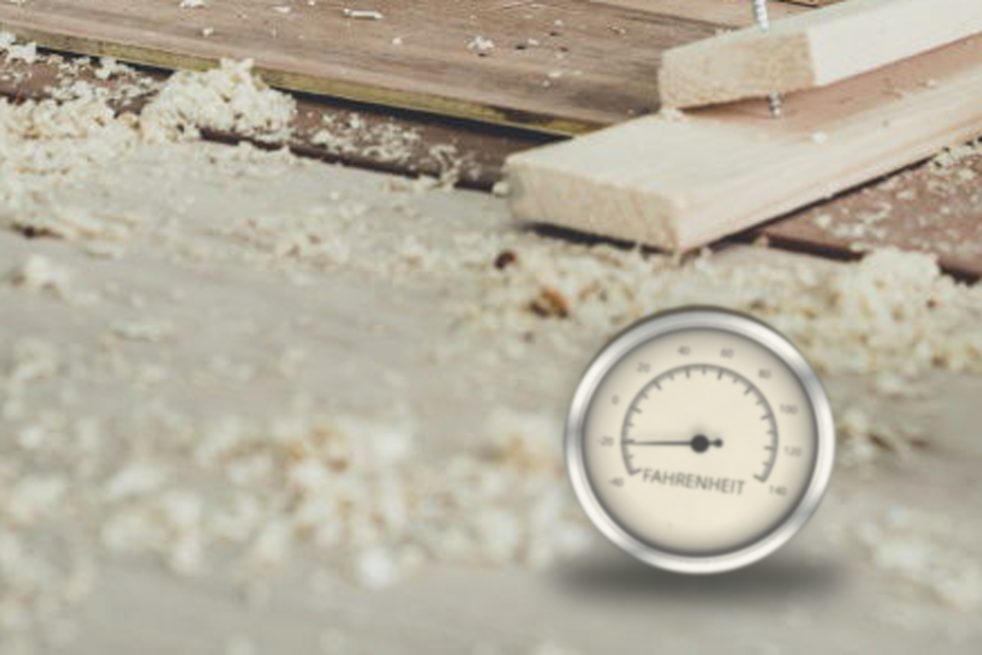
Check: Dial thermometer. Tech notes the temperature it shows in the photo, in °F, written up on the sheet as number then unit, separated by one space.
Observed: -20 °F
